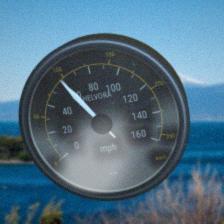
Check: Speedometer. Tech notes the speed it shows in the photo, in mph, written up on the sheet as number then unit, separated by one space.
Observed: 60 mph
